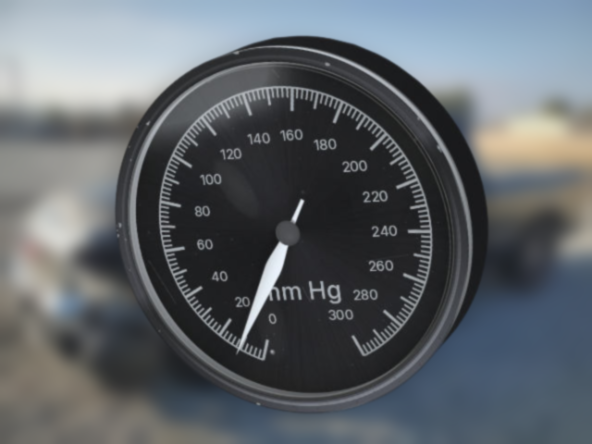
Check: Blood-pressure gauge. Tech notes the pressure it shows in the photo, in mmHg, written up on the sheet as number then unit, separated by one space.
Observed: 10 mmHg
